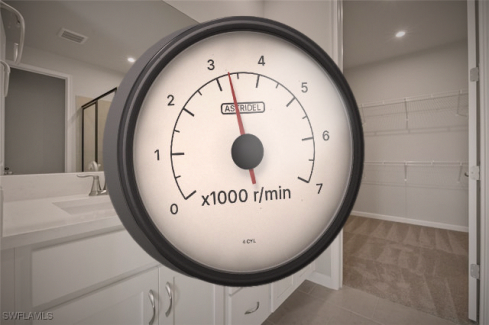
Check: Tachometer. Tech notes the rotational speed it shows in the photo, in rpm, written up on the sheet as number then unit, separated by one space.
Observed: 3250 rpm
